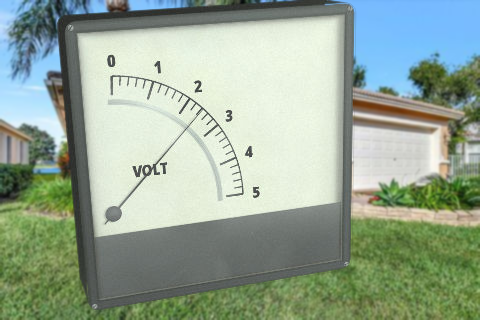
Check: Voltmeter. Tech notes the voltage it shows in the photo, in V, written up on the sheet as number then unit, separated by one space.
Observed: 2.4 V
